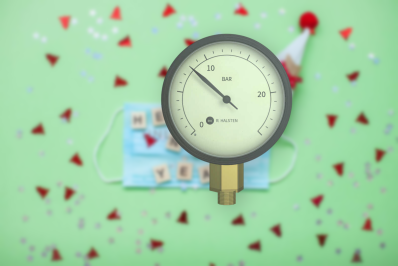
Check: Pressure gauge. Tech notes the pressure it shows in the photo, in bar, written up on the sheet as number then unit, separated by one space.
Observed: 8 bar
